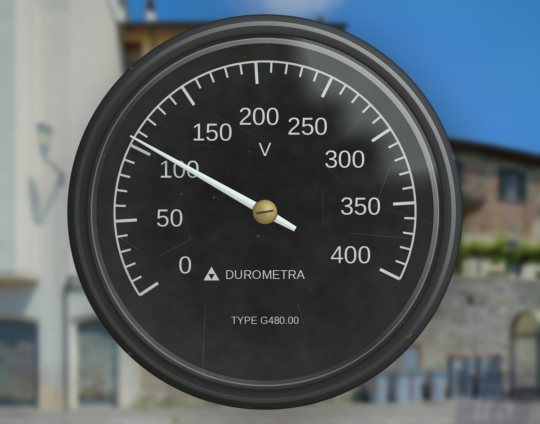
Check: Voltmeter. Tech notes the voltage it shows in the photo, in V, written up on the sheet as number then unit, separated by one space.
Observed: 105 V
